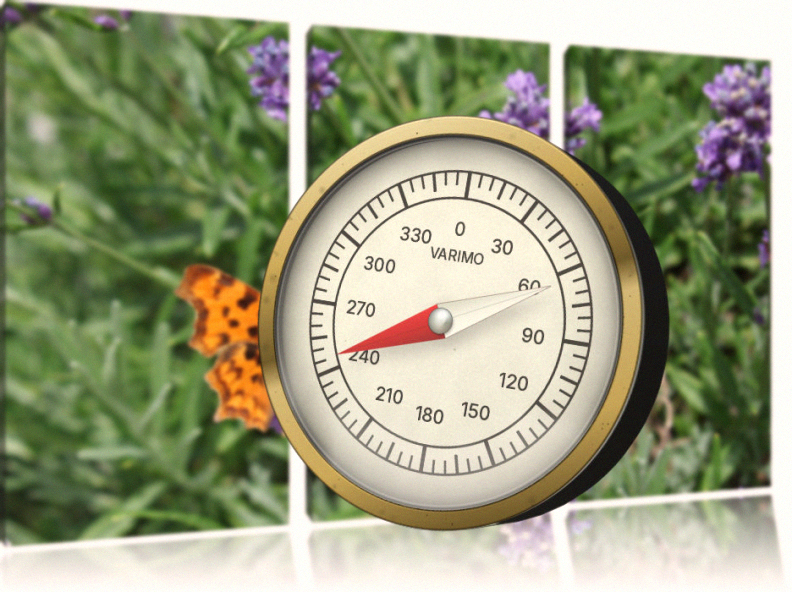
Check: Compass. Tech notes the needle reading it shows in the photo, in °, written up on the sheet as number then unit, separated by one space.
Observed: 245 °
